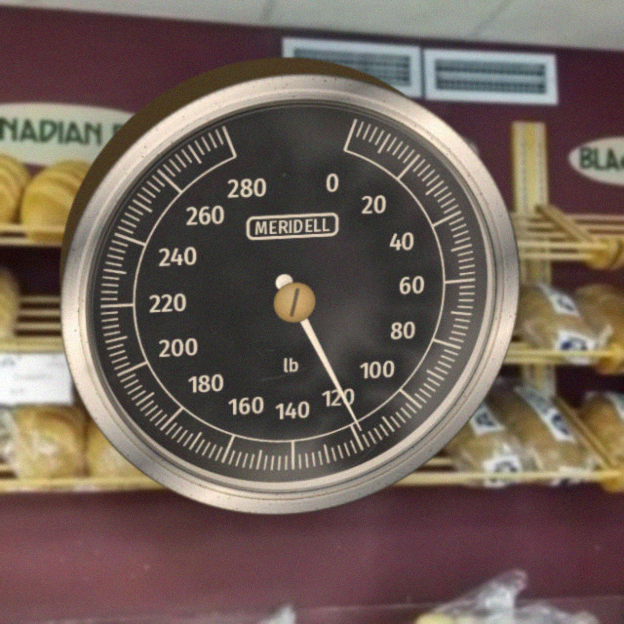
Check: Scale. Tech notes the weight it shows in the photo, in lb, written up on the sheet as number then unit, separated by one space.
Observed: 118 lb
